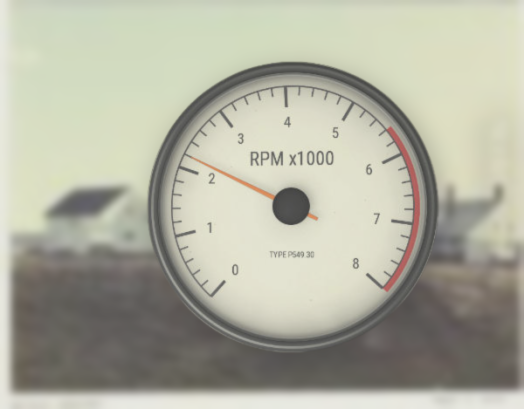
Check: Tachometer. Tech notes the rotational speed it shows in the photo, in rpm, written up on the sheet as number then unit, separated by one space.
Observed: 2200 rpm
